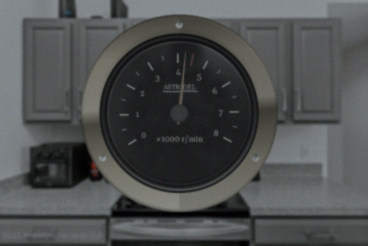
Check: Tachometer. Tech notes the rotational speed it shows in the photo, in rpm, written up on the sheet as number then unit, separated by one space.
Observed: 4250 rpm
